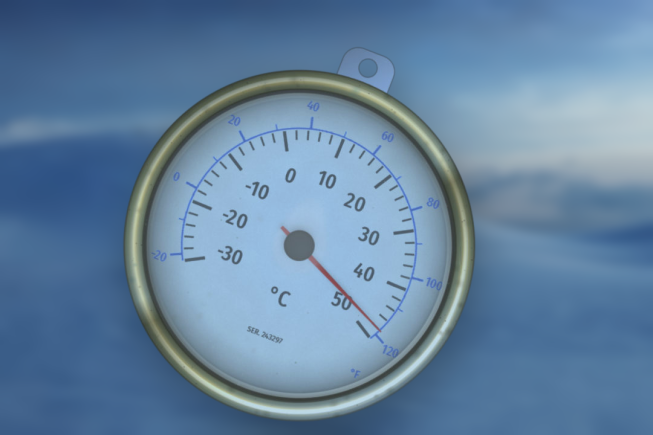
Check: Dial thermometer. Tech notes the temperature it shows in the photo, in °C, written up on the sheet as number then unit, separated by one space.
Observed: 48 °C
